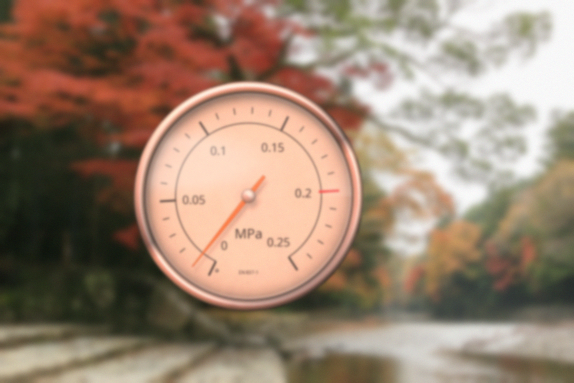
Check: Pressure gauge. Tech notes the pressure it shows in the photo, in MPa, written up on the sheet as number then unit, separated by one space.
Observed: 0.01 MPa
